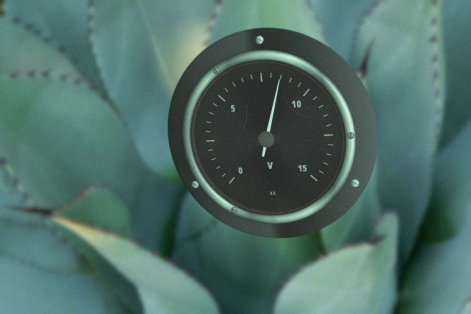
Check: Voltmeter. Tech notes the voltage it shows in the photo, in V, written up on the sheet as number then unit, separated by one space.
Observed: 8.5 V
